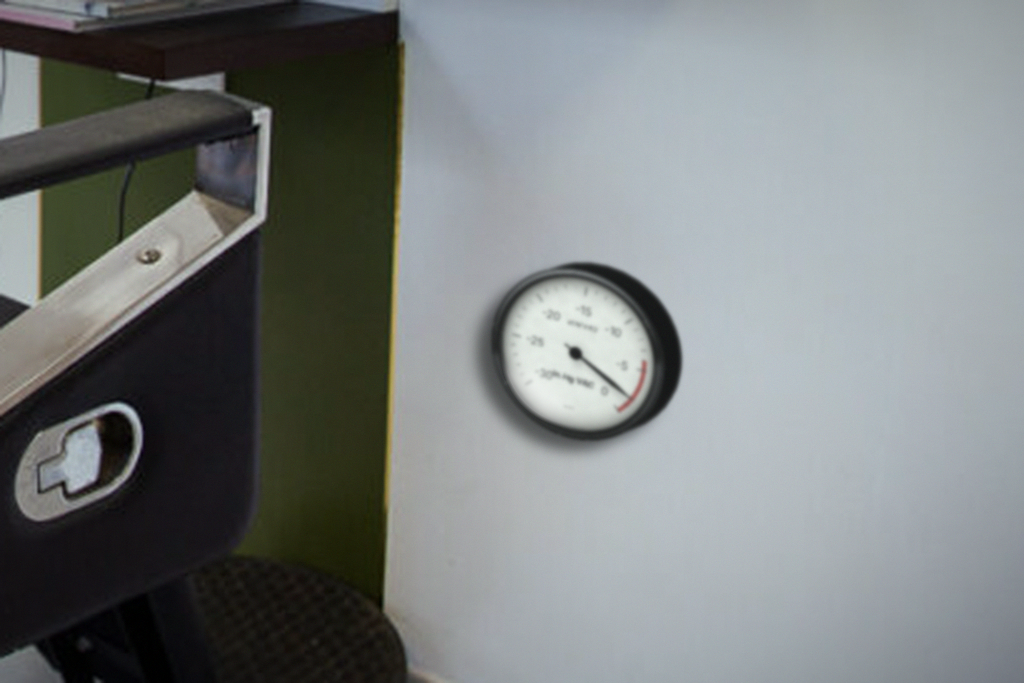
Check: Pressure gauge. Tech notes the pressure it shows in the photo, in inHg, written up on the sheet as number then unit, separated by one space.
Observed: -2 inHg
